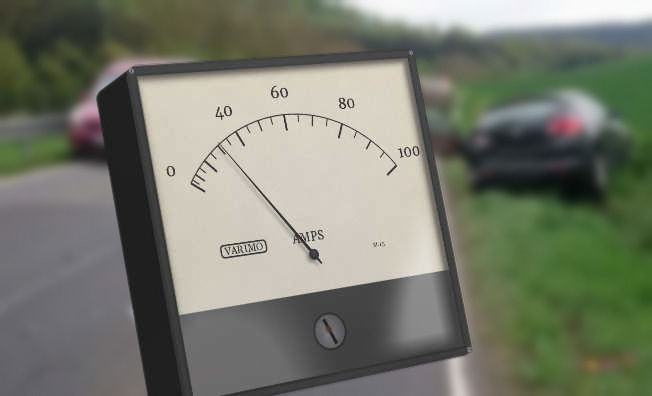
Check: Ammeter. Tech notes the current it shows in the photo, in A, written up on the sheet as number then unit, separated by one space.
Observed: 30 A
